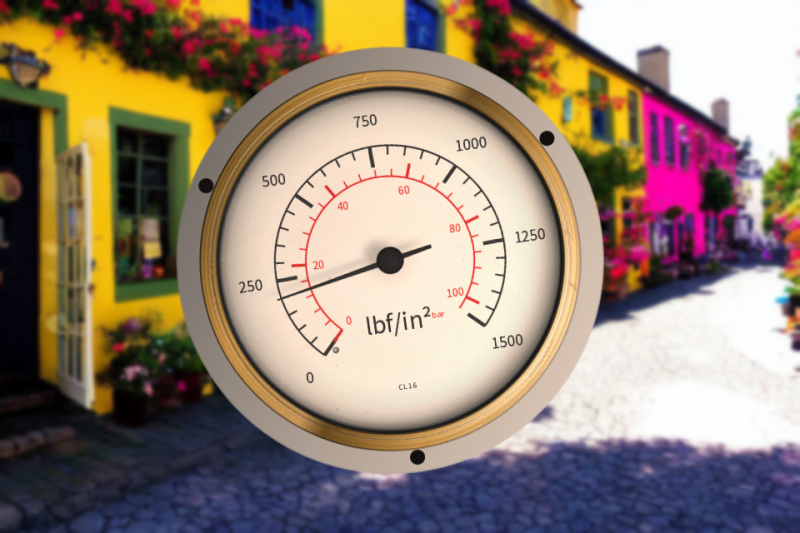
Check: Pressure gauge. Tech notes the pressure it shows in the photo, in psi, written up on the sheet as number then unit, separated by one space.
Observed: 200 psi
